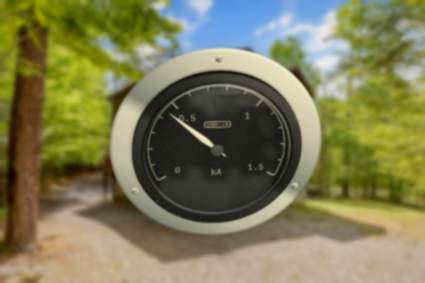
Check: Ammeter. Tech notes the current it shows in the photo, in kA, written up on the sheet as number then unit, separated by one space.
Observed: 0.45 kA
